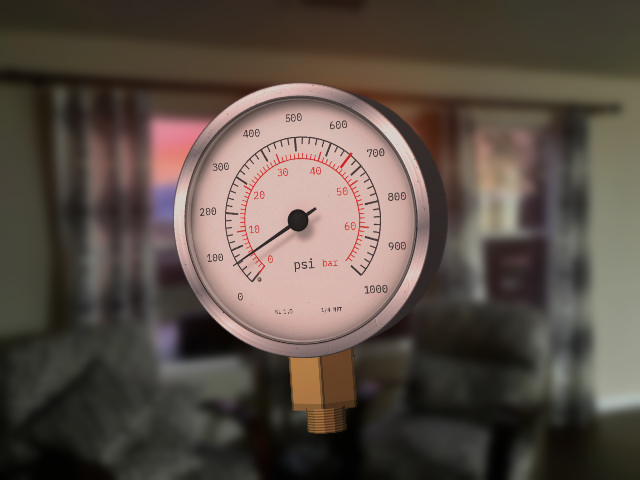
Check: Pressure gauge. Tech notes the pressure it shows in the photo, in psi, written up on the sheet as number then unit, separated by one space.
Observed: 60 psi
